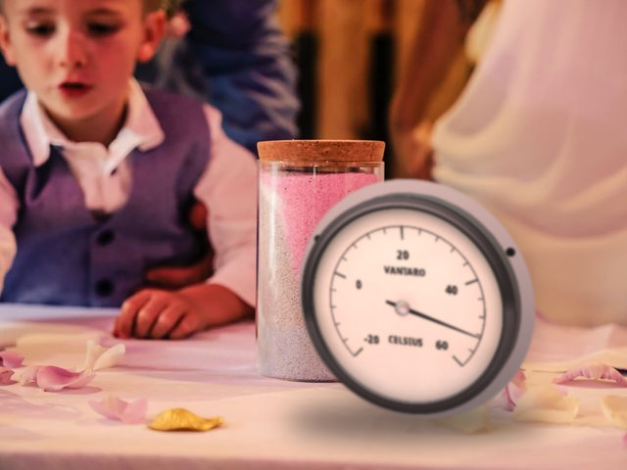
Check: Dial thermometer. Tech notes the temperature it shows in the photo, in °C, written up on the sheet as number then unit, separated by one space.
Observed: 52 °C
